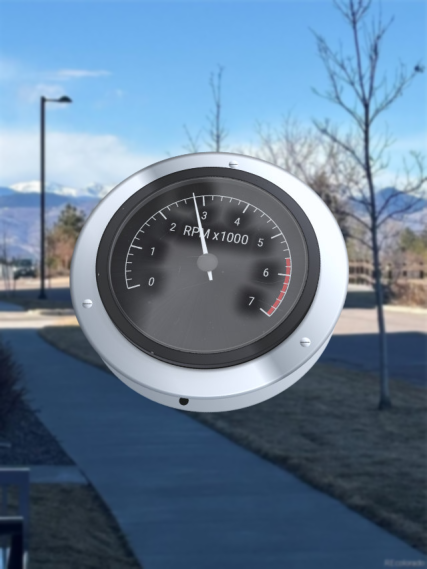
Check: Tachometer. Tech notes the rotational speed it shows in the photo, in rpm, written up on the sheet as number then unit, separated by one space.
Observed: 2800 rpm
